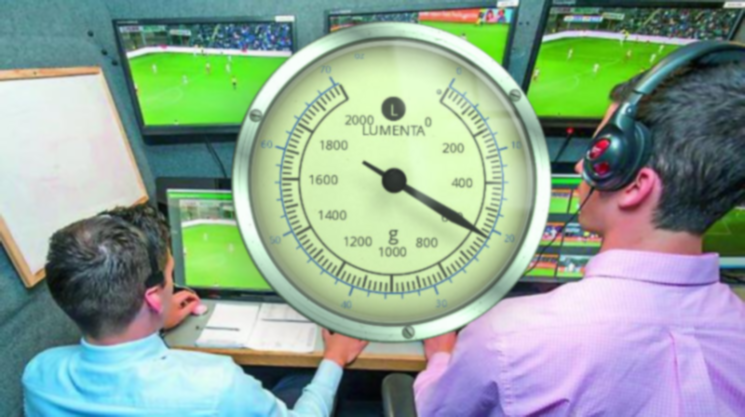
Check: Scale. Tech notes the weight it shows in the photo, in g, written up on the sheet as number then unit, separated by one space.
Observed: 600 g
